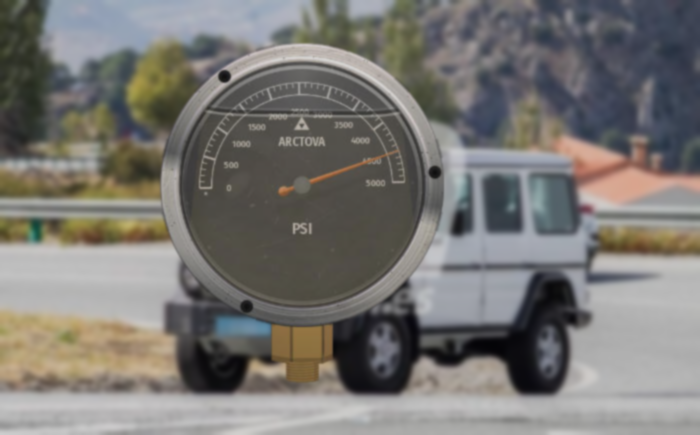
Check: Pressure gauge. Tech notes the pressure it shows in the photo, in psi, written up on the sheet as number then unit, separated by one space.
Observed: 4500 psi
